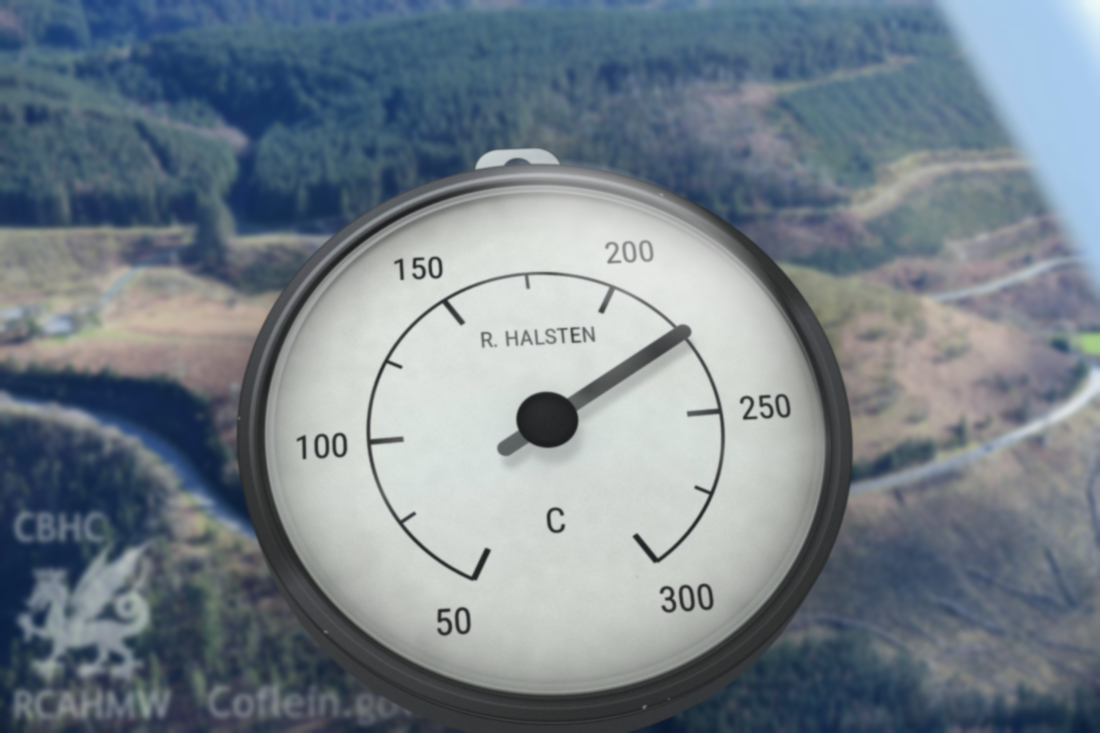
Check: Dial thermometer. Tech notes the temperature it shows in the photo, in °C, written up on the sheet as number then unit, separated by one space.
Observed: 225 °C
